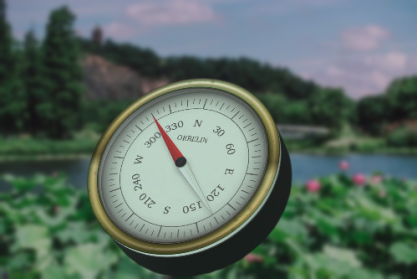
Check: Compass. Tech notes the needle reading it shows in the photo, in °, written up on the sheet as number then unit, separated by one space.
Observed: 315 °
